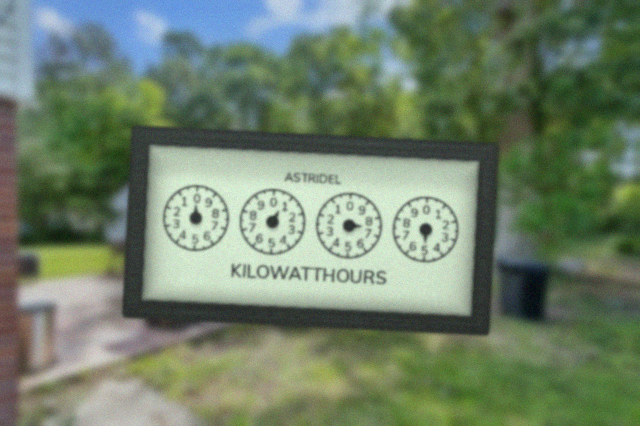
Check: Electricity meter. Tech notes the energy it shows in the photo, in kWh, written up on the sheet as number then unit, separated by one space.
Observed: 75 kWh
